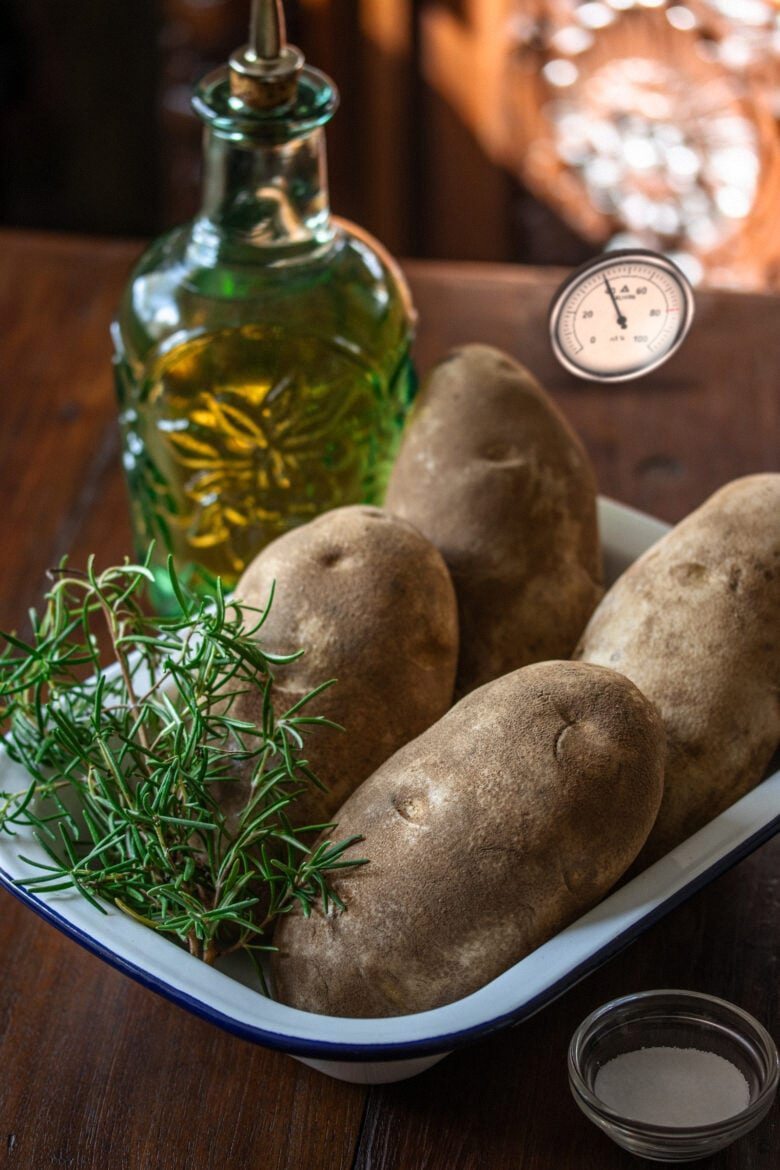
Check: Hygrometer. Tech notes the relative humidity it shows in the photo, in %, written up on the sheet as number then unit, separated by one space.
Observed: 40 %
